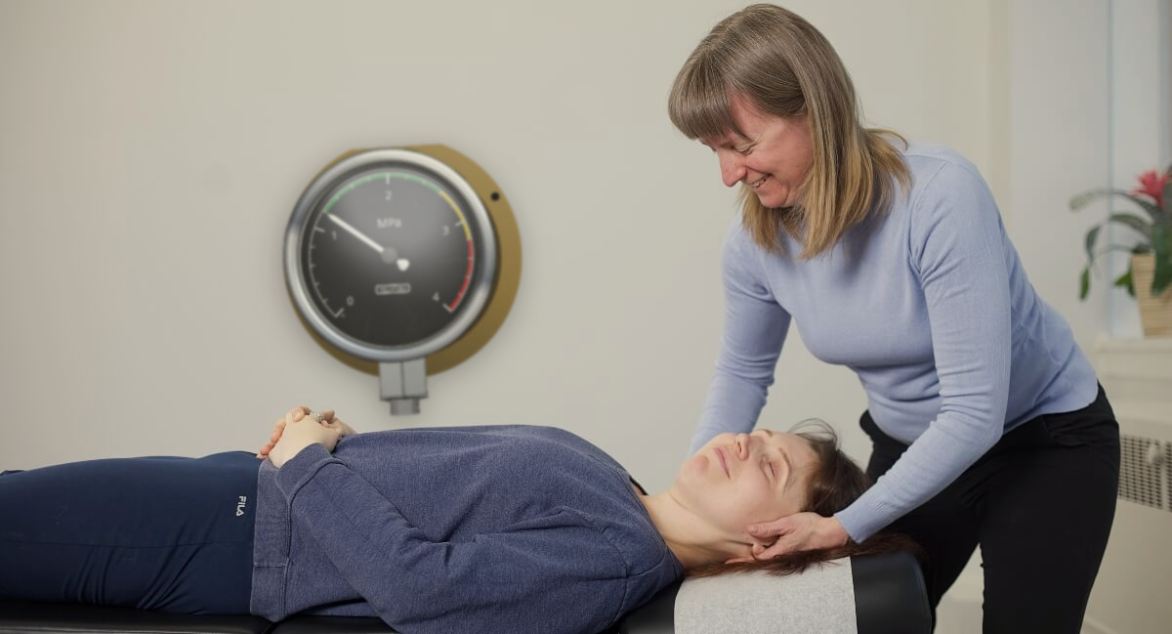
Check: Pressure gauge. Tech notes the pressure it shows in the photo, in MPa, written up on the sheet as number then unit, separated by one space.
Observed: 1.2 MPa
